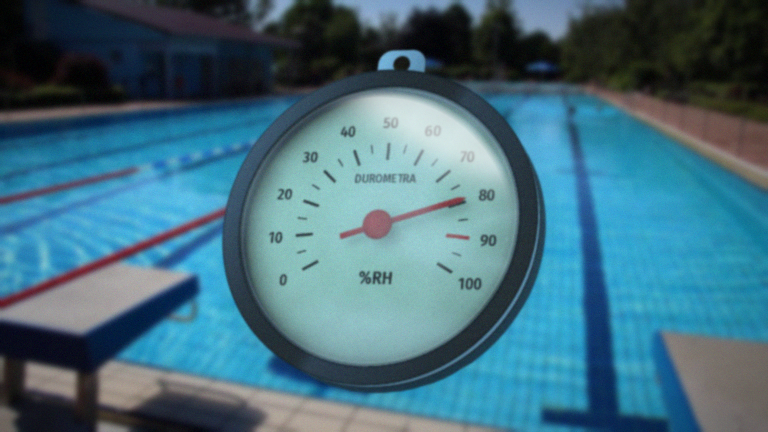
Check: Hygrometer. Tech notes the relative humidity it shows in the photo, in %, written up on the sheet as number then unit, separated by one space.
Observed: 80 %
